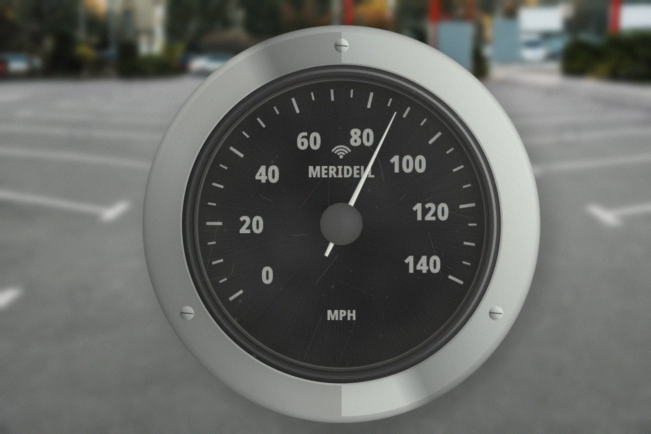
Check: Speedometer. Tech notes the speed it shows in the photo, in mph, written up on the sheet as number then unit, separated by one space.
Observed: 87.5 mph
